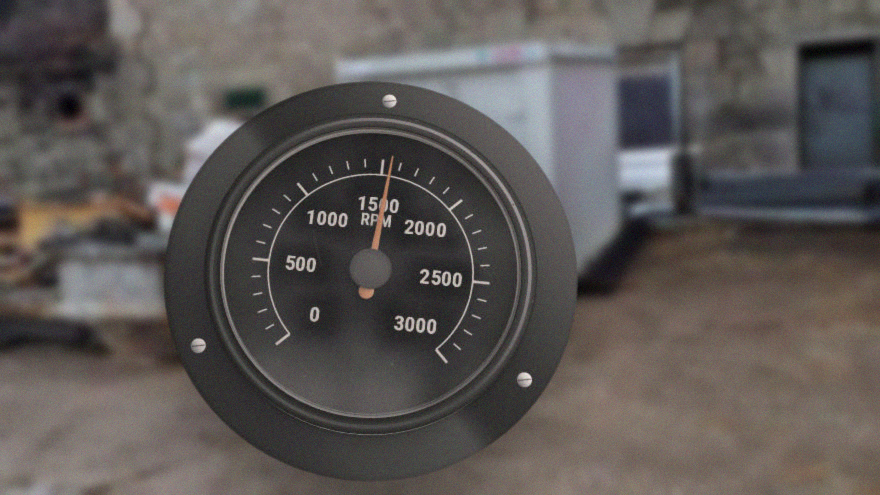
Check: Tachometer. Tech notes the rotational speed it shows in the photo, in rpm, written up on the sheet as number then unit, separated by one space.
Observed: 1550 rpm
